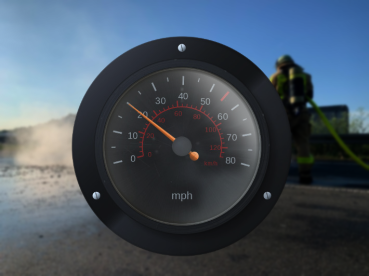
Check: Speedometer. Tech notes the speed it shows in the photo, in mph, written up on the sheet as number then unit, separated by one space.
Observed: 20 mph
